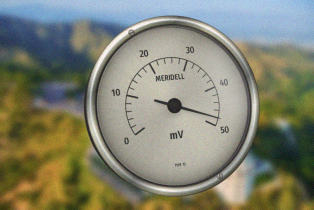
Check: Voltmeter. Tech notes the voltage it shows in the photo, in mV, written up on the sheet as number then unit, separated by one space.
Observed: 48 mV
